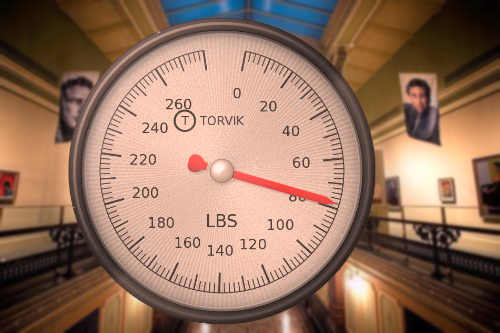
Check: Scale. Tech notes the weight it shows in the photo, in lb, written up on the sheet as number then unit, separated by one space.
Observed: 78 lb
